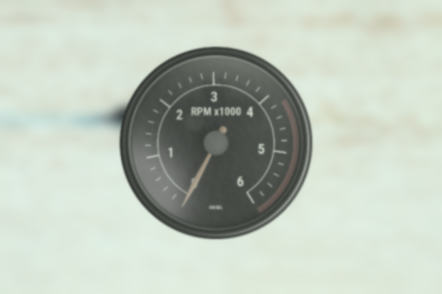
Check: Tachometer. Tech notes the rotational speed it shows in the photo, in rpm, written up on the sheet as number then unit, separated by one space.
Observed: 0 rpm
